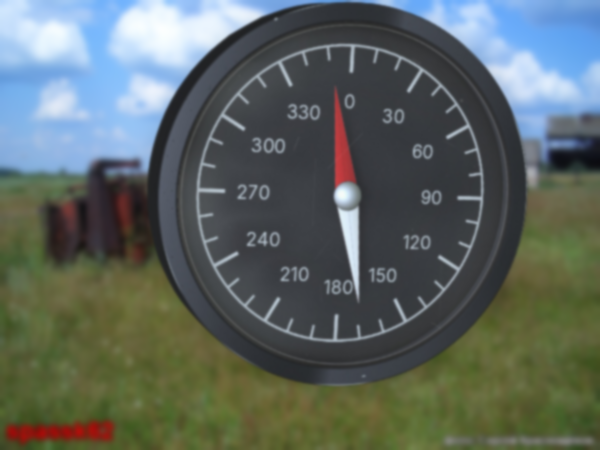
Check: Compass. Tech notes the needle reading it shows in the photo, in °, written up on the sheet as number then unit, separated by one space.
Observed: 350 °
